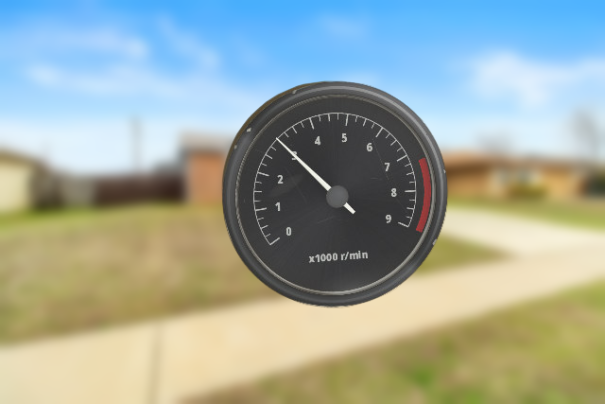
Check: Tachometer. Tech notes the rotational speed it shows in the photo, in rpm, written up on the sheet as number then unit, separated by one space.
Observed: 3000 rpm
